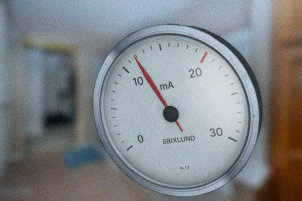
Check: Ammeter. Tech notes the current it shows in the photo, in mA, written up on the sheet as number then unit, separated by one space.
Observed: 12 mA
